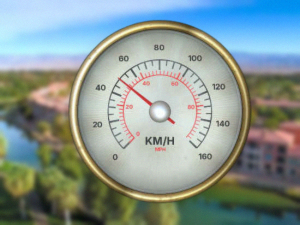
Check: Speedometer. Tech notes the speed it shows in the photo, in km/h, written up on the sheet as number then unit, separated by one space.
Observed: 50 km/h
